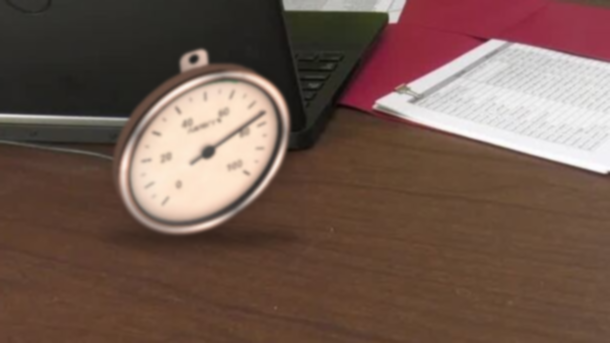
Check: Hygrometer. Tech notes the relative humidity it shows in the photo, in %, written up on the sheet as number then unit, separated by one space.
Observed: 75 %
